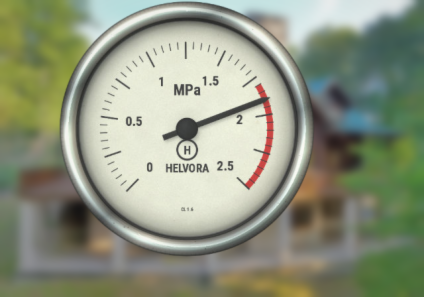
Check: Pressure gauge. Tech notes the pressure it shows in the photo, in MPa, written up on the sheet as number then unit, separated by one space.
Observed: 1.9 MPa
